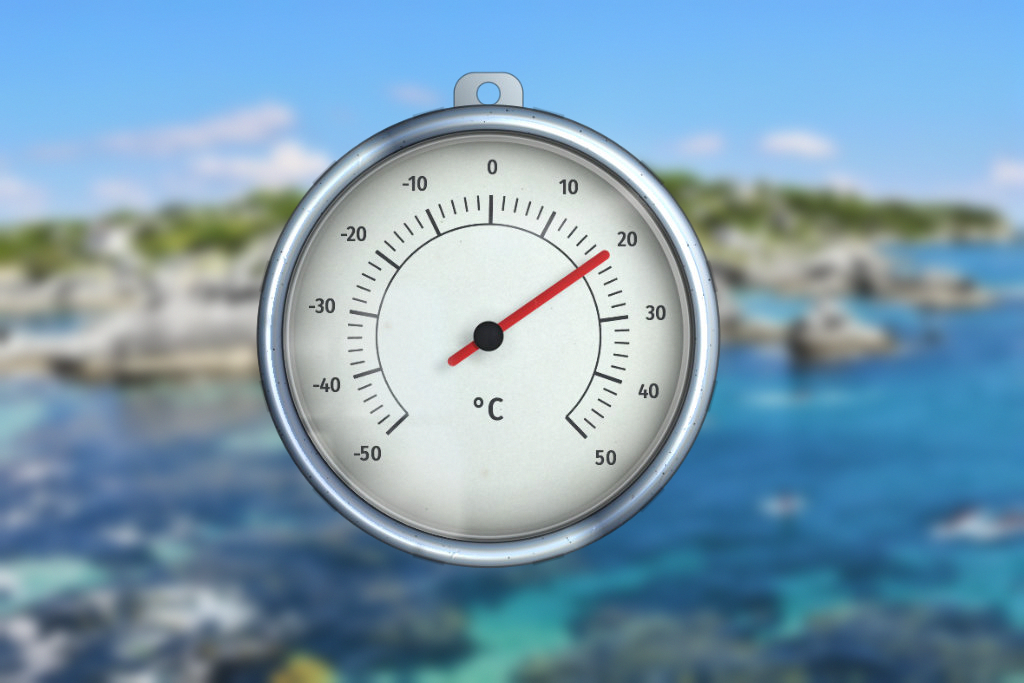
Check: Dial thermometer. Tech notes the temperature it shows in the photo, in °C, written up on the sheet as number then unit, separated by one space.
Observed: 20 °C
